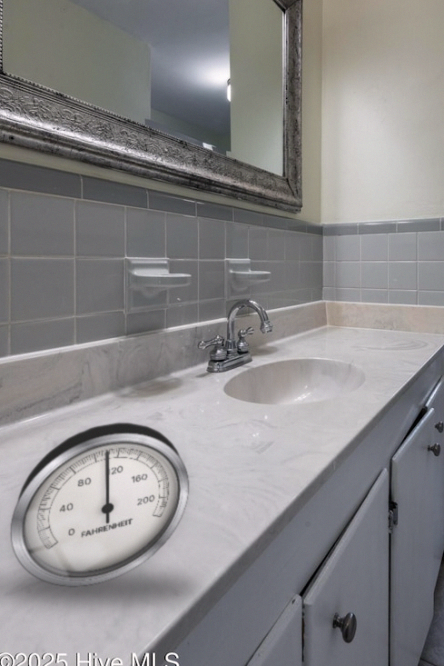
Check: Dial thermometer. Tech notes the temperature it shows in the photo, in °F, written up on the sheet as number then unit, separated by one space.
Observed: 110 °F
